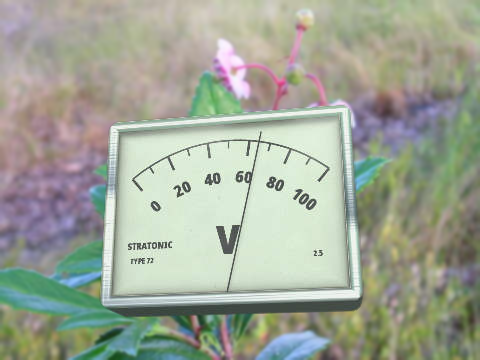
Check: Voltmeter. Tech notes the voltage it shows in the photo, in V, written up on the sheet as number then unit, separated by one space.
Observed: 65 V
